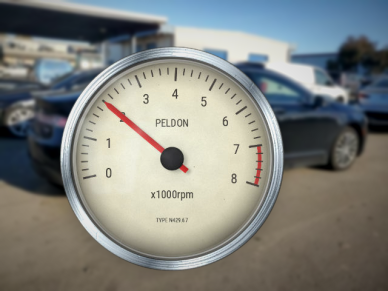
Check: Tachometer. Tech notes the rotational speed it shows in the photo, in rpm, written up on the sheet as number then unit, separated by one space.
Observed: 2000 rpm
